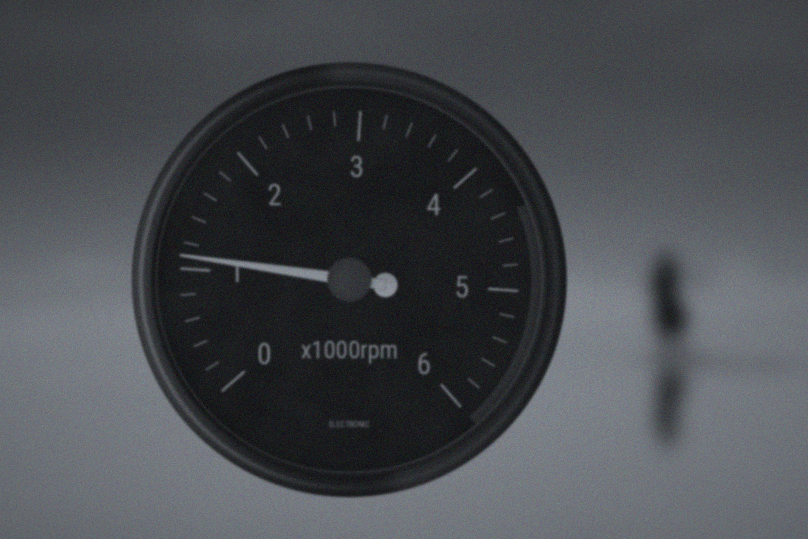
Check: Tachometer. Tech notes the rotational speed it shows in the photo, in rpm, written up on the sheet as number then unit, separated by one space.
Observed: 1100 rpm
